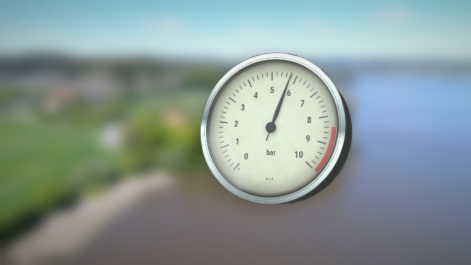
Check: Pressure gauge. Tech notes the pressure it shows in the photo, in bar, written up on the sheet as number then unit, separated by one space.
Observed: 5.8 bar
